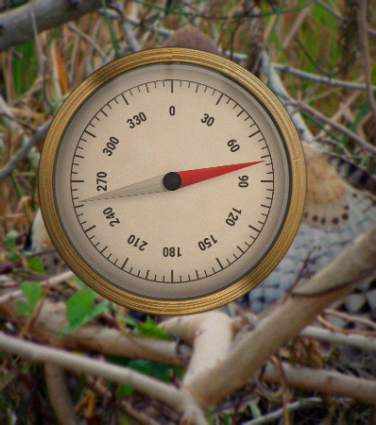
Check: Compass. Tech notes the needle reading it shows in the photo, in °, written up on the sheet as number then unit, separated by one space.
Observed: 77.5 °
